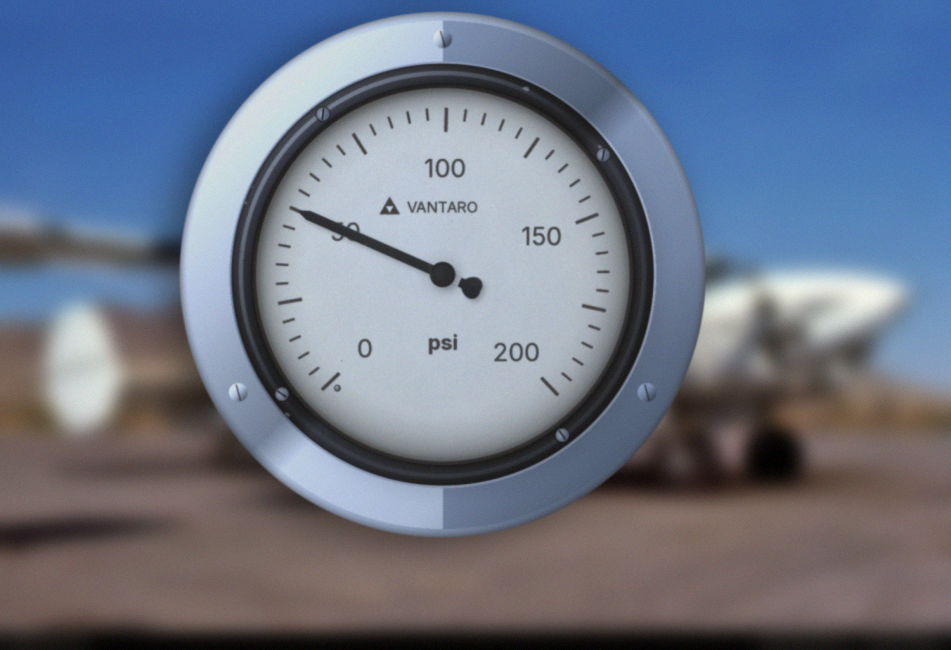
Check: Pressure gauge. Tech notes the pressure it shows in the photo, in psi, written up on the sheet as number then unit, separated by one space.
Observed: 50 psi
